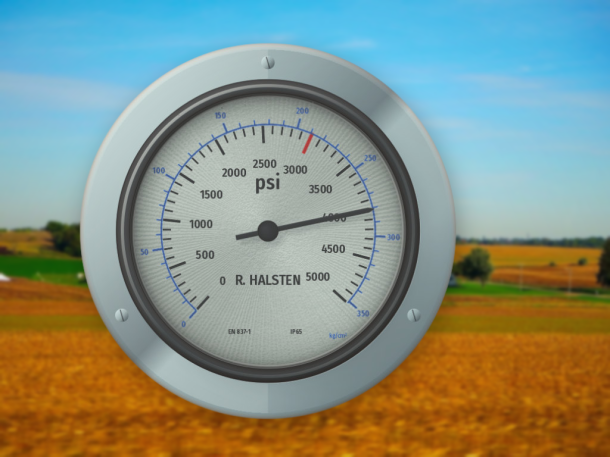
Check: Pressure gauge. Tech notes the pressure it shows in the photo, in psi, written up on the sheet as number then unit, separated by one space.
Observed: 4000 psi
